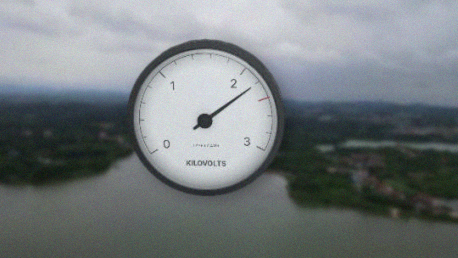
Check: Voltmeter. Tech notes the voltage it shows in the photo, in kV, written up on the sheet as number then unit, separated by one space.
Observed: 2.2 kV
